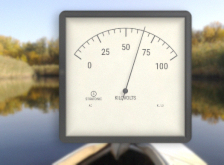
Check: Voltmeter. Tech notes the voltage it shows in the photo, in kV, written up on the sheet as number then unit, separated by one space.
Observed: 65 kV
